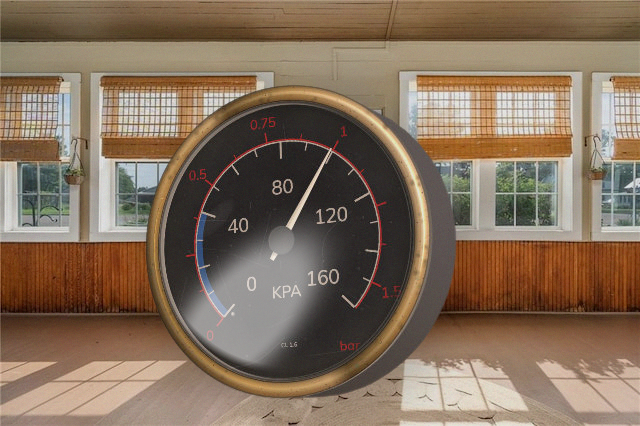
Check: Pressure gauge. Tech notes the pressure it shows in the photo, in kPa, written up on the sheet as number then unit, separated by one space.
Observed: 100 kPa
